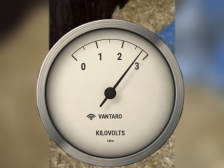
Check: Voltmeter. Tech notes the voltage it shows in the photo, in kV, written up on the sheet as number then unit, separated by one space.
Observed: 2.75 kV
